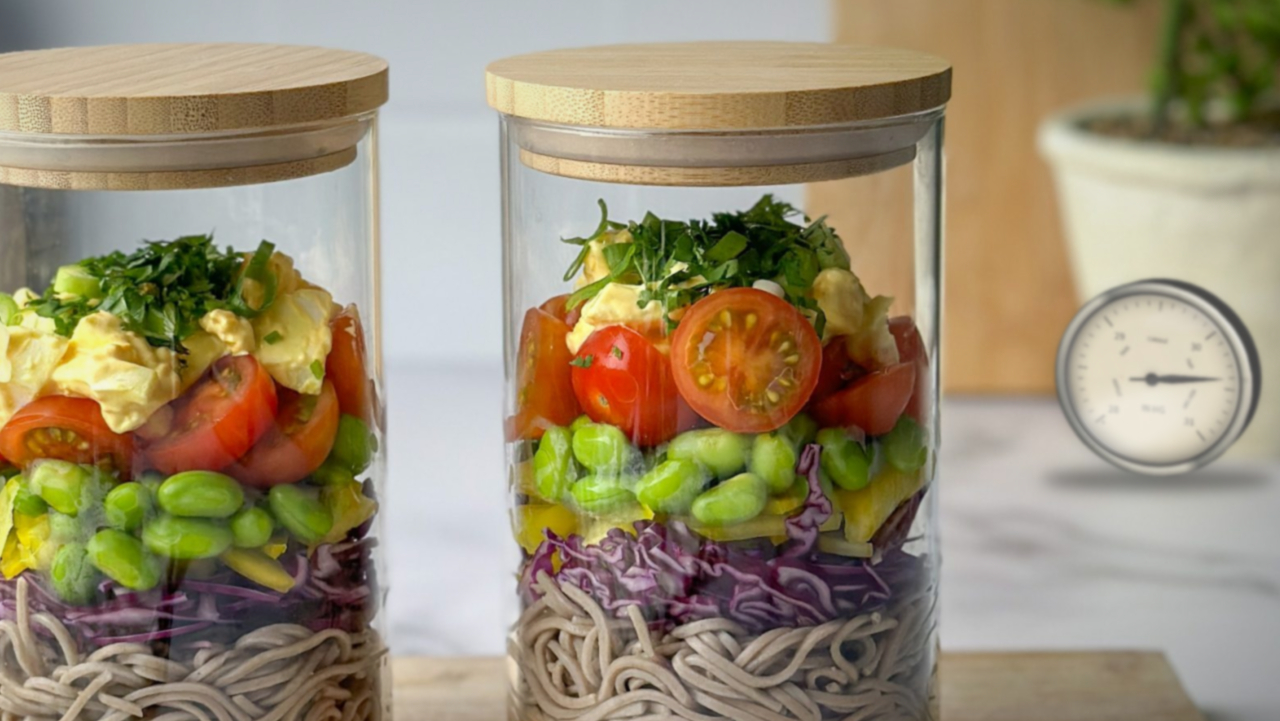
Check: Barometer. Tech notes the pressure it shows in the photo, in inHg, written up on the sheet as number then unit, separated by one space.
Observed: 30.4 inHg
